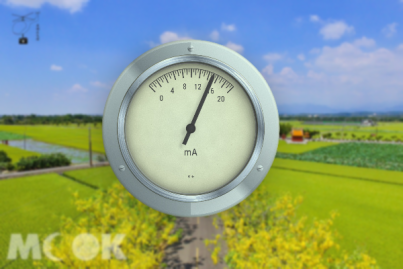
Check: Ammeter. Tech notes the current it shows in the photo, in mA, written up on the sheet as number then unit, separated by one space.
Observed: 15 mA
